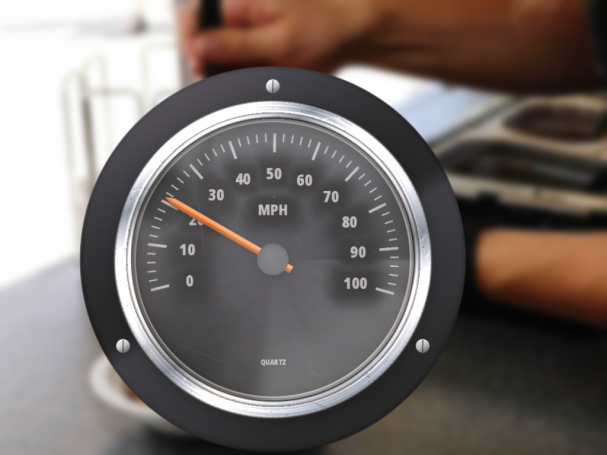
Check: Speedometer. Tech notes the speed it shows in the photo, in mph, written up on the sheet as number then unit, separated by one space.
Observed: 21 mph
